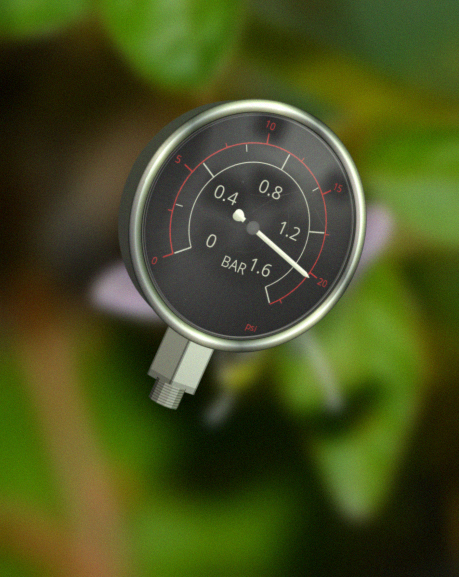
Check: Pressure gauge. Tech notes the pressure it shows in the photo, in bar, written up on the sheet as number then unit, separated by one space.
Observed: 1.4 bar
